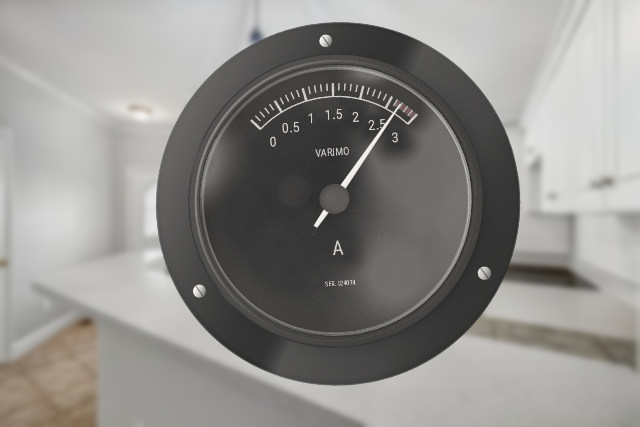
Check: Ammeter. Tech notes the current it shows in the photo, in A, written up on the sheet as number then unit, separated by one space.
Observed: 2.7 A
